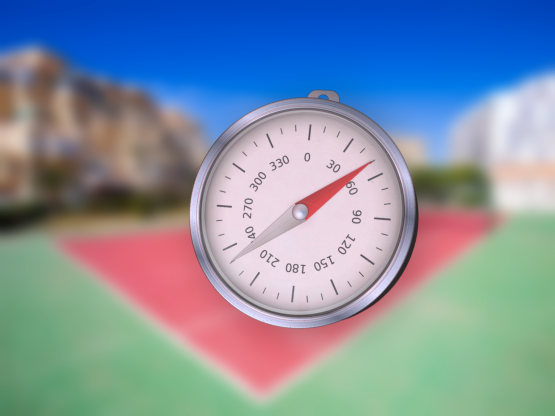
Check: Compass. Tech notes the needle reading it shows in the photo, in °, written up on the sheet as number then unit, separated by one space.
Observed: 50 °
